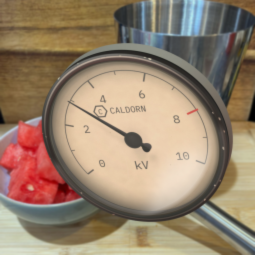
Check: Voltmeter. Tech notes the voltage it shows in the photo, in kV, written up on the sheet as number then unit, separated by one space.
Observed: 3 kV
